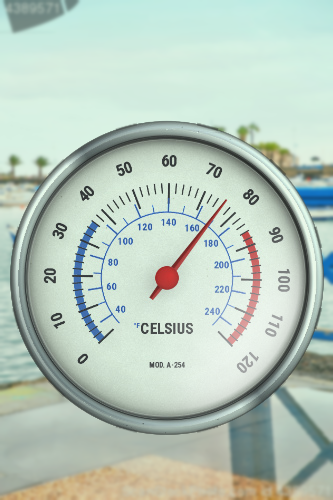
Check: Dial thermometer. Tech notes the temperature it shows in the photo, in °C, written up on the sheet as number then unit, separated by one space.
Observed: 76 °C
